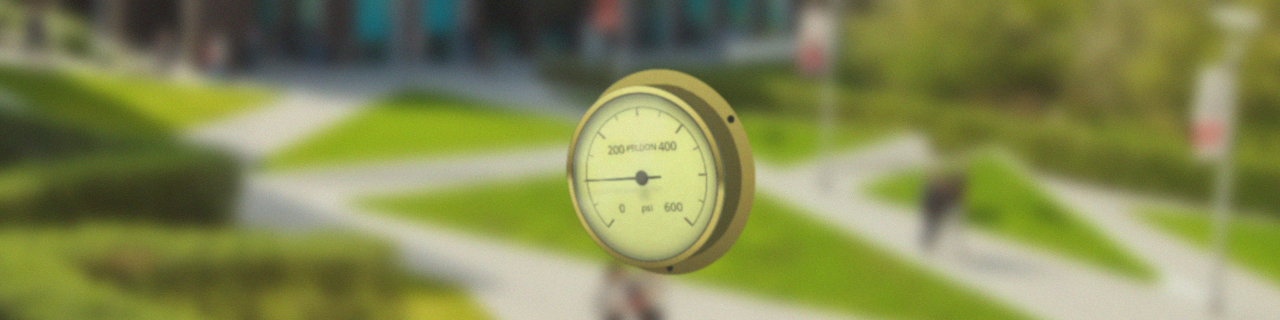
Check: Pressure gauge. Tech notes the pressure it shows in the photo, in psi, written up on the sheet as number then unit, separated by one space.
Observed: 100 psi
